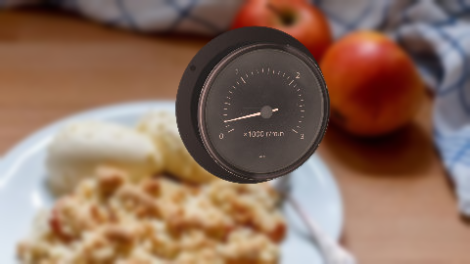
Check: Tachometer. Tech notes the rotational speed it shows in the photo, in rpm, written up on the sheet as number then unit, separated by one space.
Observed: 200 rpm
